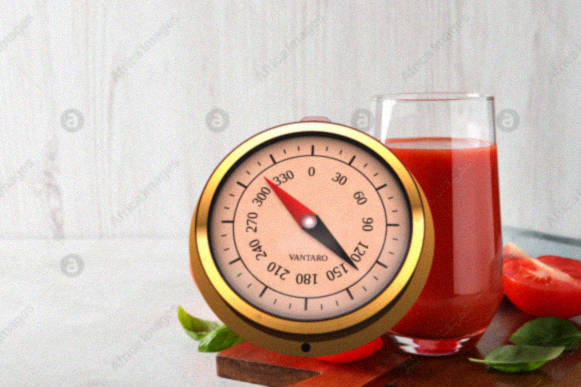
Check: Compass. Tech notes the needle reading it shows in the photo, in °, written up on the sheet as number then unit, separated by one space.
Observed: 315 °
